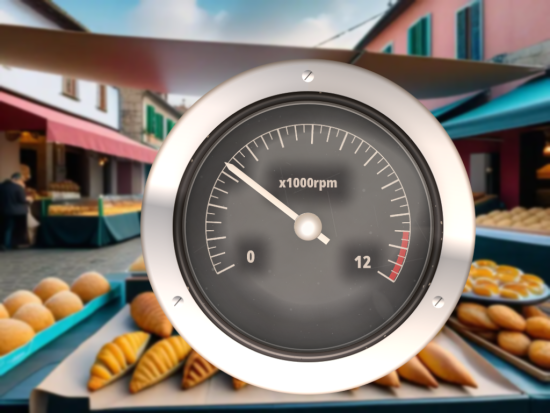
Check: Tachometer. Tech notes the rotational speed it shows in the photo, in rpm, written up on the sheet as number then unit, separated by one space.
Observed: 3250 rpm
